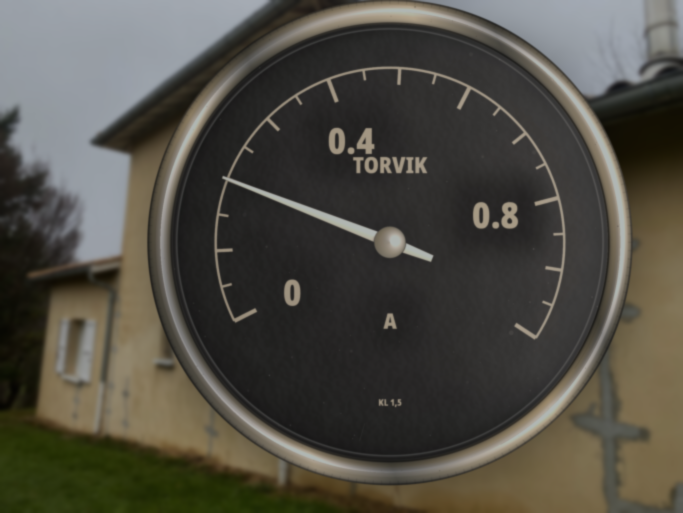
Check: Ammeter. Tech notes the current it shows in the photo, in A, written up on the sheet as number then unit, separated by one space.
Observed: 0.2 A
